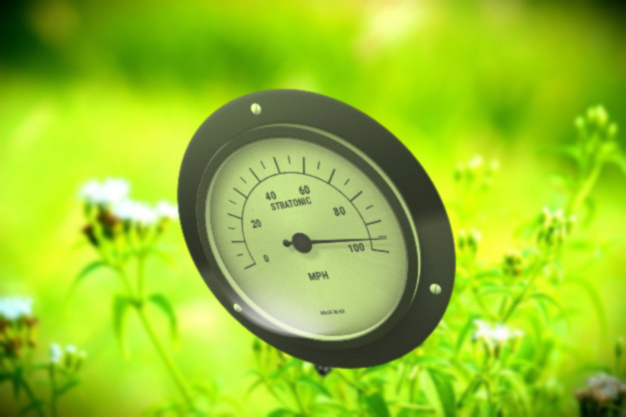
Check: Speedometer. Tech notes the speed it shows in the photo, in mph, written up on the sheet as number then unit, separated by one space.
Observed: 95 mph
